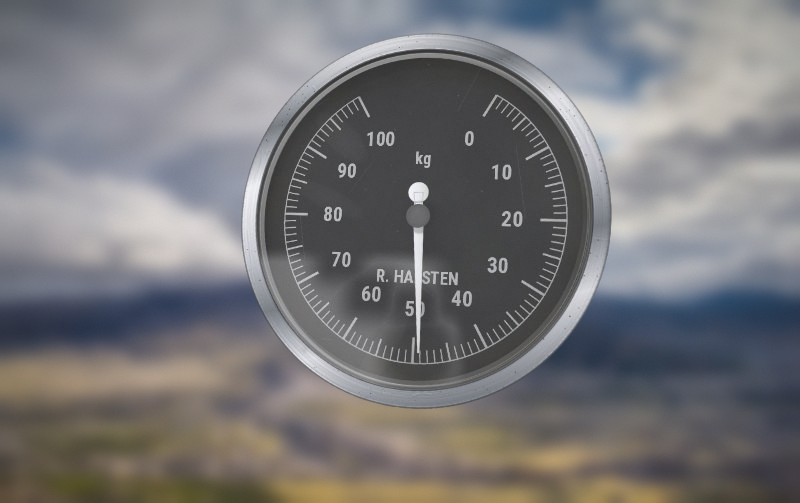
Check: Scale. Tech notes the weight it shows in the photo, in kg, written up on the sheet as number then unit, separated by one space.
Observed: 49 kg
